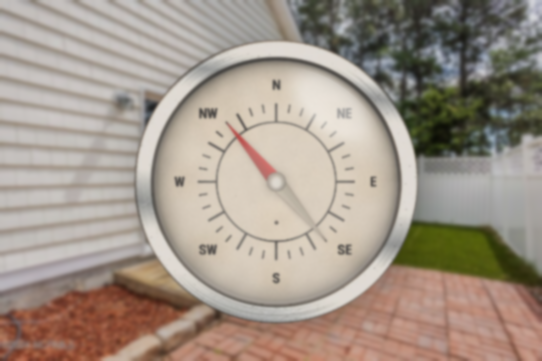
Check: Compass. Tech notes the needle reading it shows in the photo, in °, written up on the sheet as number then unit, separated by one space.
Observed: 320 °
